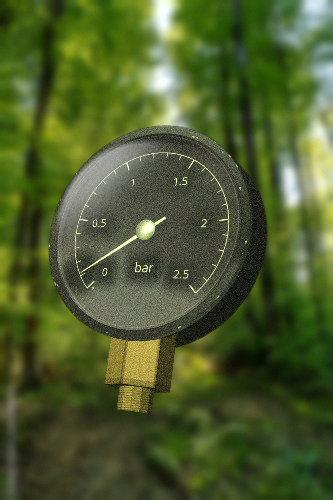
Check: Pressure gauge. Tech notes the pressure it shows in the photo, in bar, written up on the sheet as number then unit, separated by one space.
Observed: 0.1 bar
